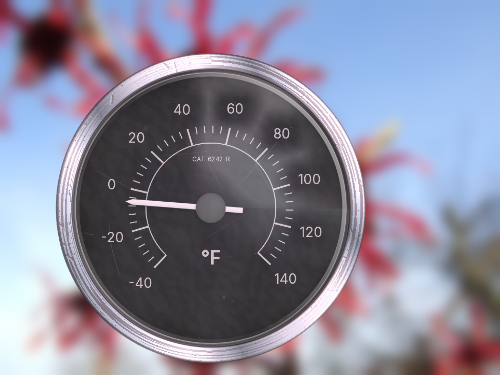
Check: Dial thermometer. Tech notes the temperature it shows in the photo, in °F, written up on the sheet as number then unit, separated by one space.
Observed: -6 °F
